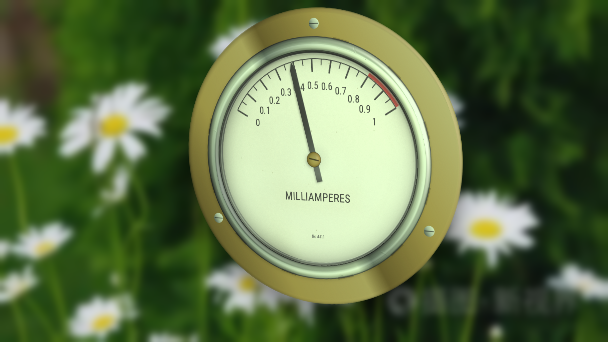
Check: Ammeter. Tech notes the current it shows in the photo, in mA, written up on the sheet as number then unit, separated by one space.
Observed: 0.4 mA
